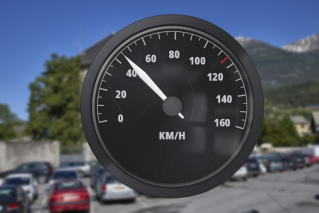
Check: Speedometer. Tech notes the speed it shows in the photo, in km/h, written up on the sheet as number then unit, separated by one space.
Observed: 45 km/h
